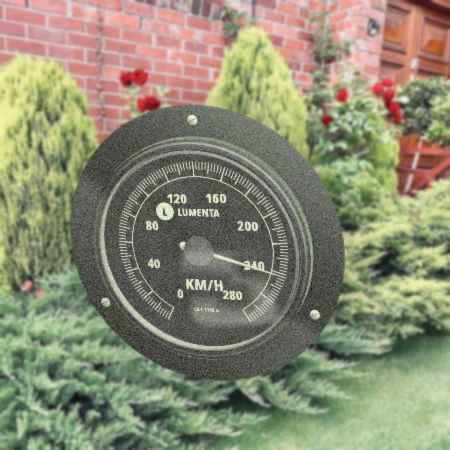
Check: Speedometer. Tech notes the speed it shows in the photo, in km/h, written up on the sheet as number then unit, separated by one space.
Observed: 240 km/h
